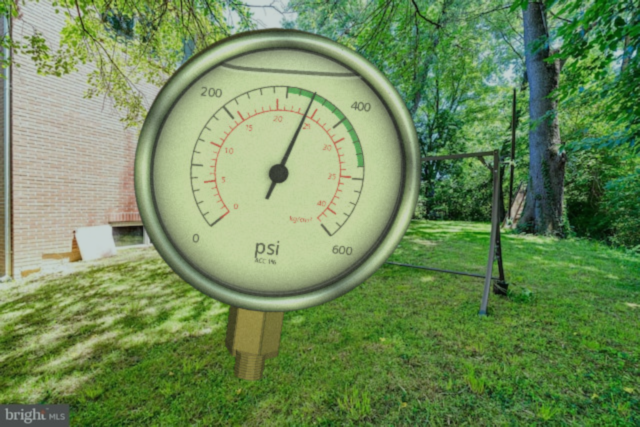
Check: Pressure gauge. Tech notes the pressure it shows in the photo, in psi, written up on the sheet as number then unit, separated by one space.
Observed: 340 psi
